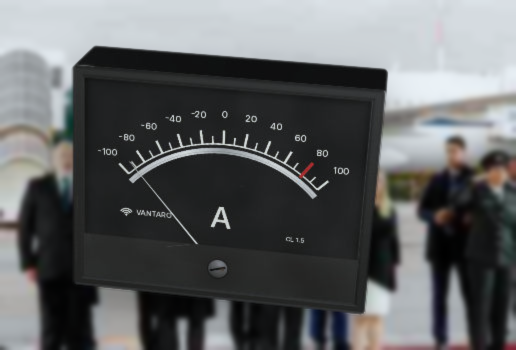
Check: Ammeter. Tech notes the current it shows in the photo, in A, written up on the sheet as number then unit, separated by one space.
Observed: -90 A
